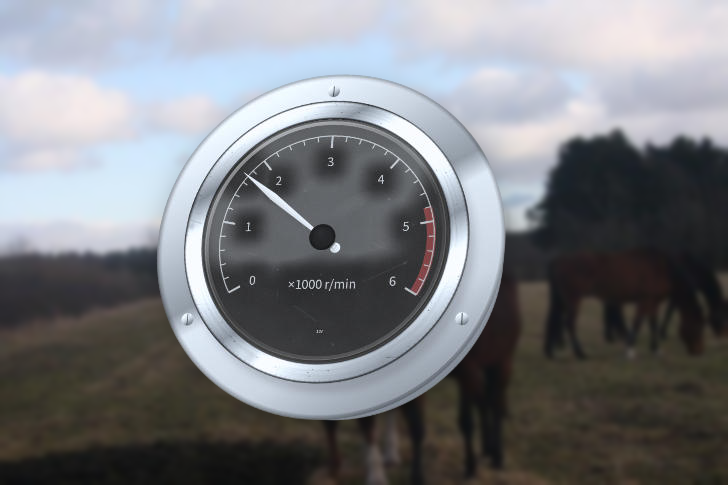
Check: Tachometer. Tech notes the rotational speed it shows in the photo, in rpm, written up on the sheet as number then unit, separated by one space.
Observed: 1700 rpm
